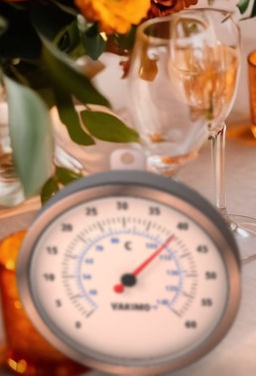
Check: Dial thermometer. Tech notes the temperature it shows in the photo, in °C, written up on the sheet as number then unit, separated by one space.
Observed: 40 °C
